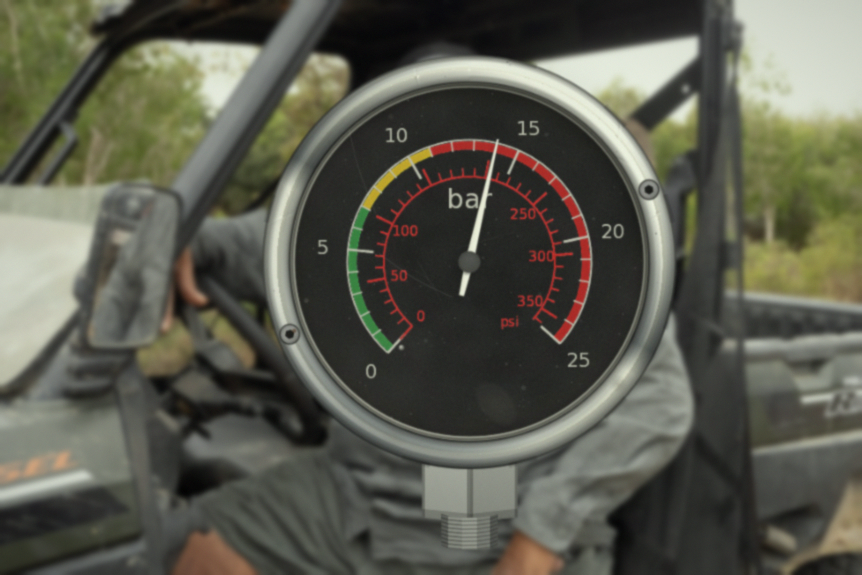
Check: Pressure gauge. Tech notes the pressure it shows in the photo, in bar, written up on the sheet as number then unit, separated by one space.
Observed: 14 bar
